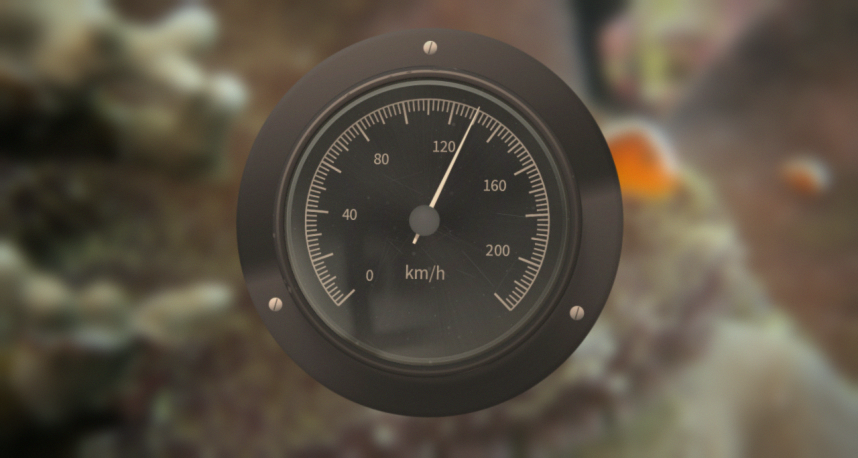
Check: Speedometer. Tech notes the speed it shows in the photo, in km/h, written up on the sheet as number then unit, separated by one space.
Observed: 130 km/h
